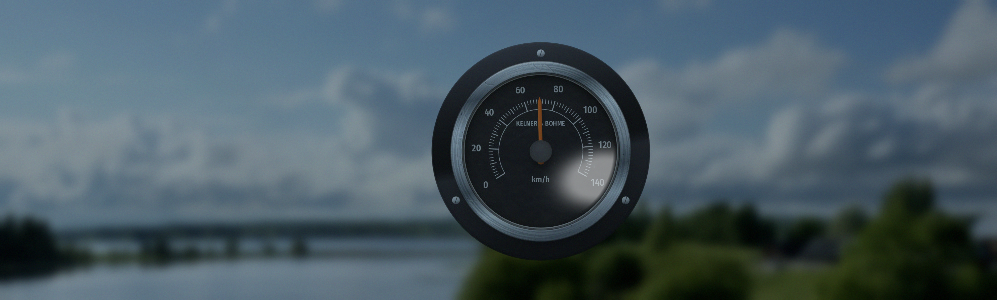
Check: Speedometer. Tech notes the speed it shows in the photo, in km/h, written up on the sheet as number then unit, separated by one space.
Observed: 70 km/h
